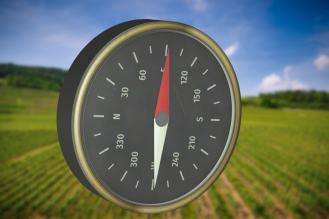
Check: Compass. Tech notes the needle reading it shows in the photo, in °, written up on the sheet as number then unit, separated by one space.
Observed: 90 °
